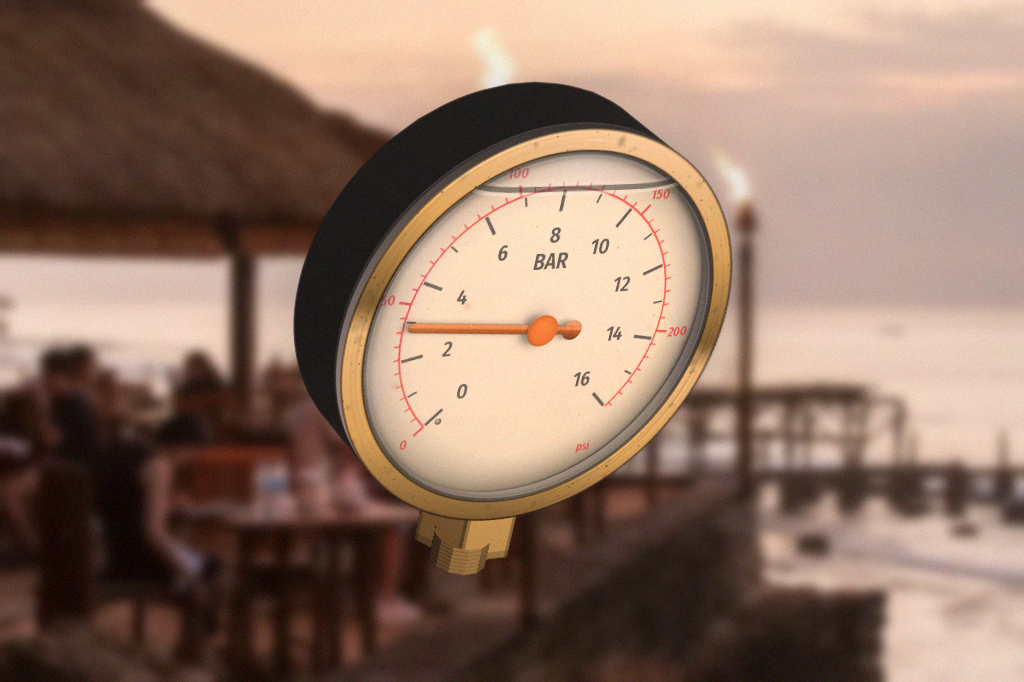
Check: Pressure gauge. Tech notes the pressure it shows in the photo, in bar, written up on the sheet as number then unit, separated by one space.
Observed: 3 bar
